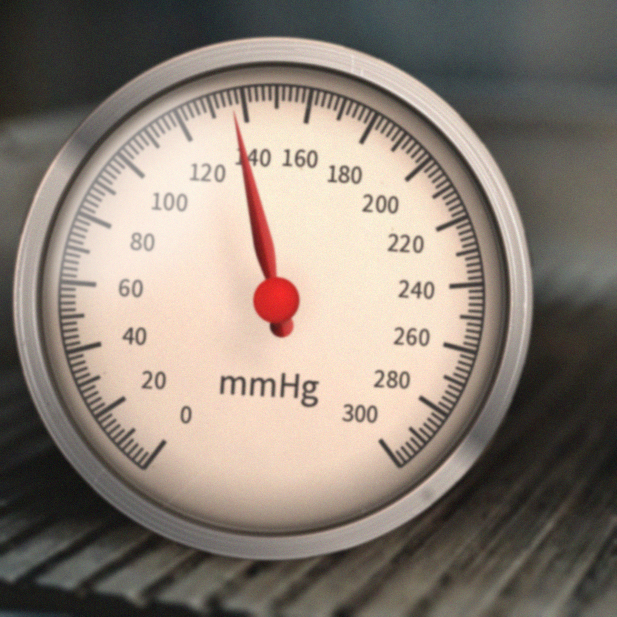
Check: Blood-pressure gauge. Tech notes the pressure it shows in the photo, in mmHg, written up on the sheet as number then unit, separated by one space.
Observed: 136 mmHg
